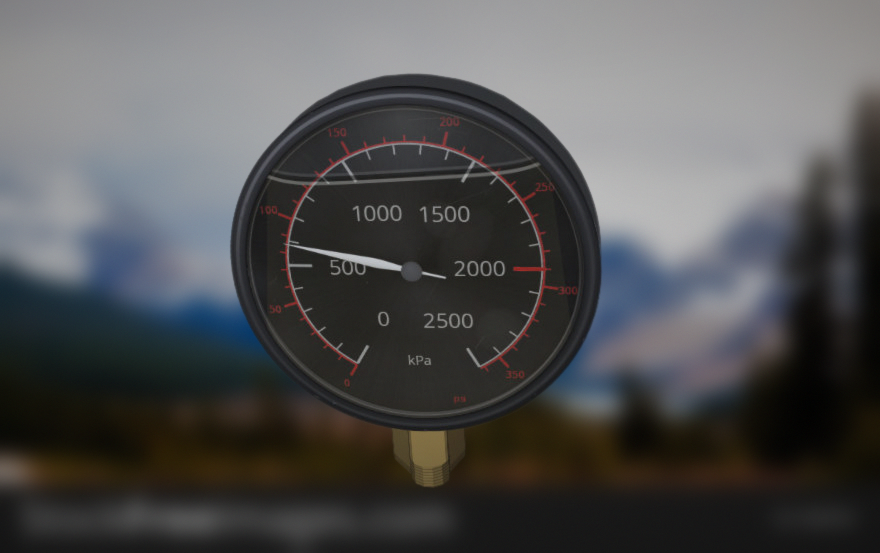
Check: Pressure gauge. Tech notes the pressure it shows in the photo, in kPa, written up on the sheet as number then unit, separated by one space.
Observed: 600 kPa
